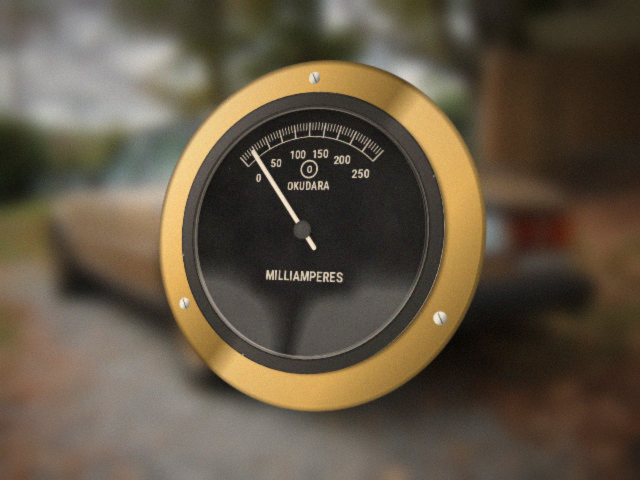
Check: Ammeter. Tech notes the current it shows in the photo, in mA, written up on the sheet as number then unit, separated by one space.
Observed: 25 mA
